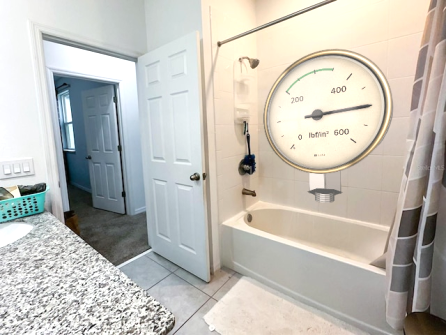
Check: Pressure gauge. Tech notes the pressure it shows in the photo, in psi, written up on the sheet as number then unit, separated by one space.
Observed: 500 psi
